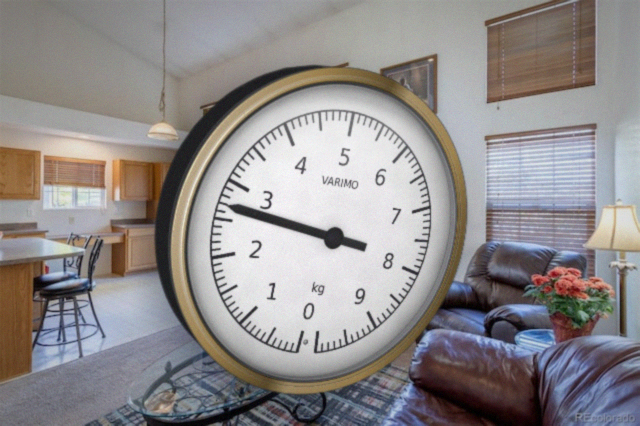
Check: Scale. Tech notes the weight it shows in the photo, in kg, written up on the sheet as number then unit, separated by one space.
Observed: 2.7 kg
